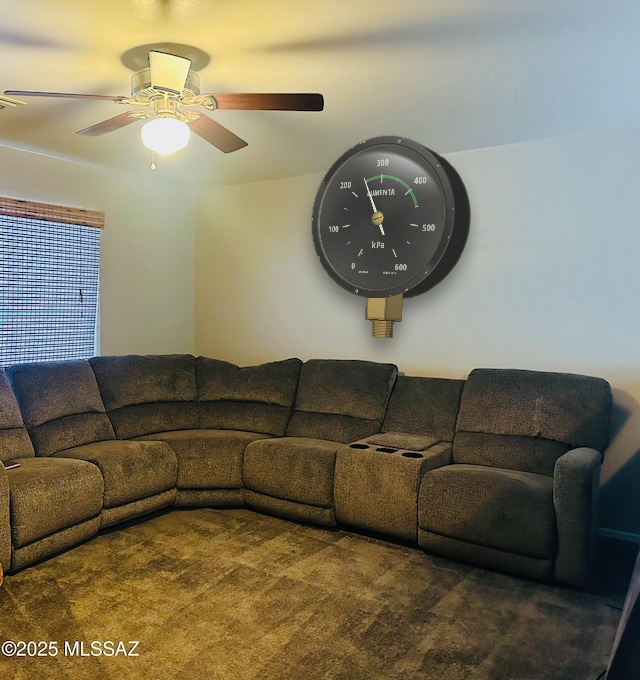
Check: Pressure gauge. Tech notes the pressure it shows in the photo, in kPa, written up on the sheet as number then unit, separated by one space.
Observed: 250 kPa
